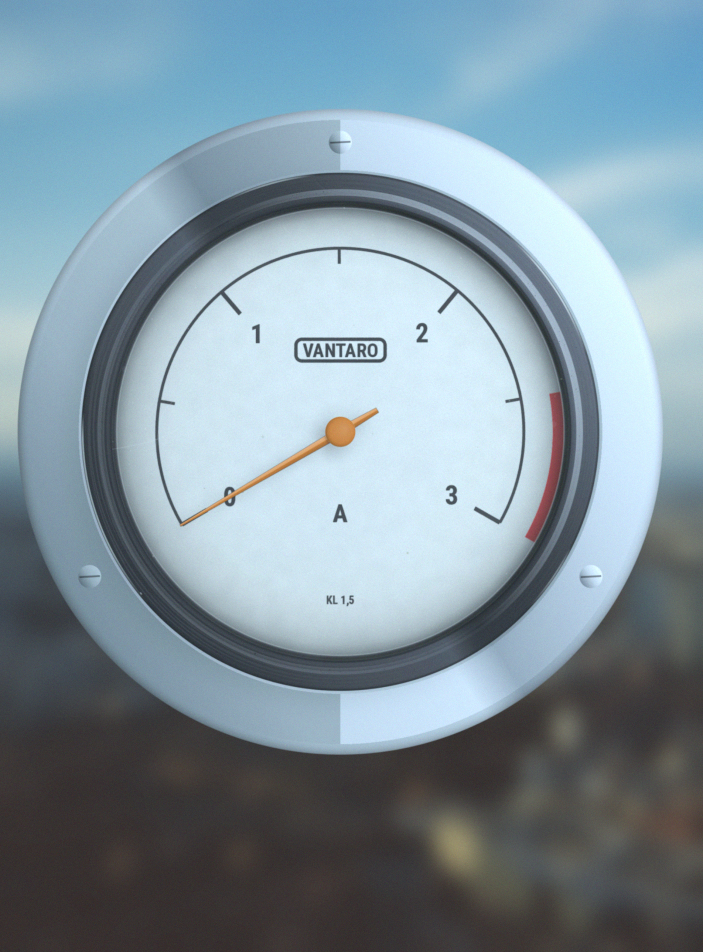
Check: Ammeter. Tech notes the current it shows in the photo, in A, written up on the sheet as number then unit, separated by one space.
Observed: 0 A
